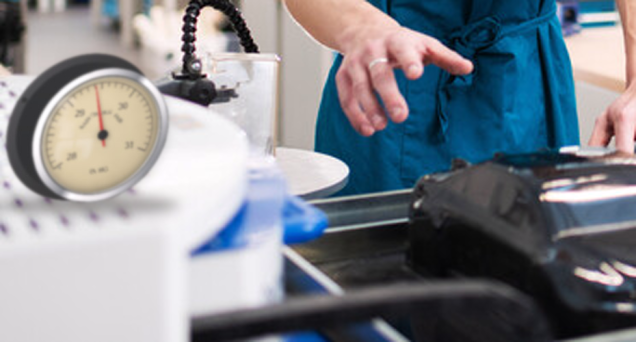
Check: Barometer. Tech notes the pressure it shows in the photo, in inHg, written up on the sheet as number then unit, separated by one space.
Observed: 29.4 inHg
